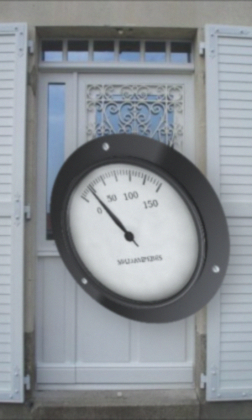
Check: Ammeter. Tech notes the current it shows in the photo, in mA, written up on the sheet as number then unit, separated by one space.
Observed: 25 mA
